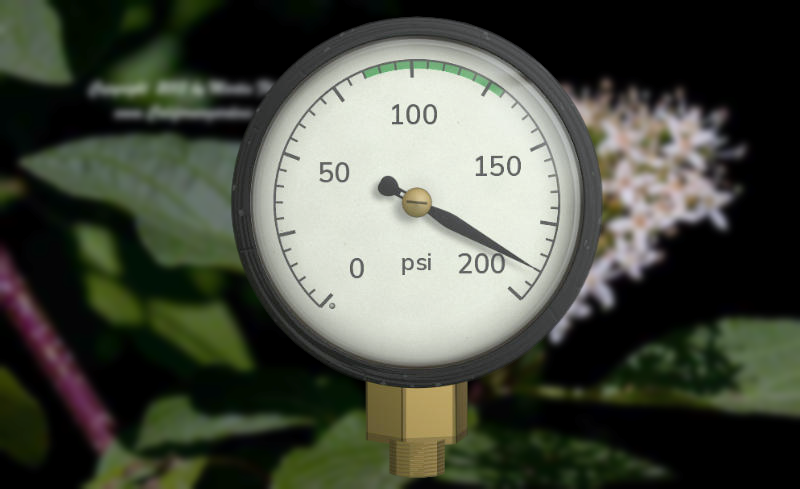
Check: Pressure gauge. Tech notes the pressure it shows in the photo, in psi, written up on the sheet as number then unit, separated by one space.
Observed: 190 psi
